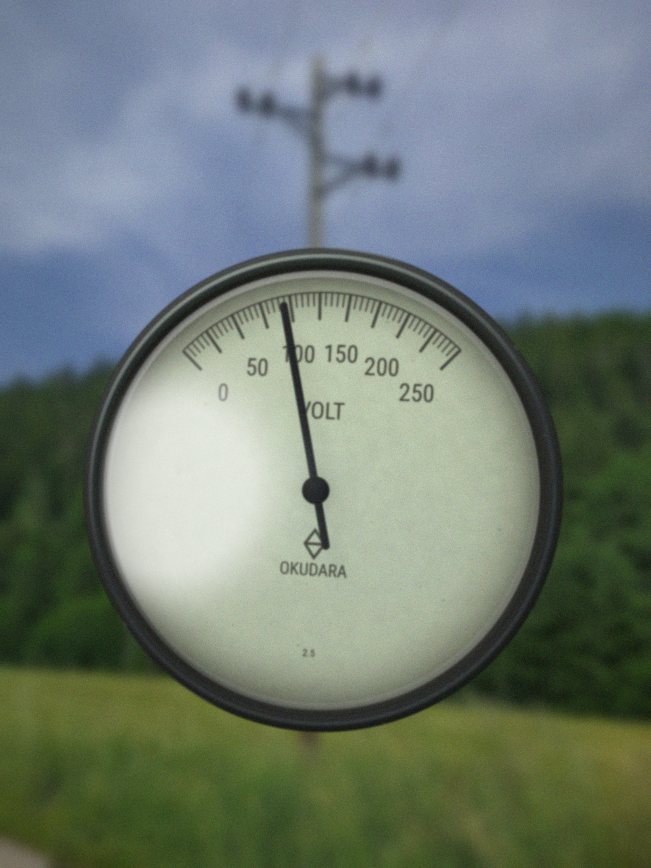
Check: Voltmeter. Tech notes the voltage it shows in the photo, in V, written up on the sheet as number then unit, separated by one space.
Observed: 95 V
